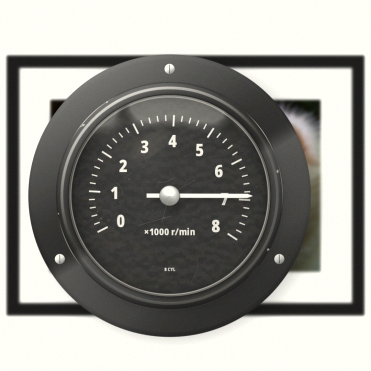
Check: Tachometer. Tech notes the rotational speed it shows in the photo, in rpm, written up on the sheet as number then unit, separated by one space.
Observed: 6900 rpm
